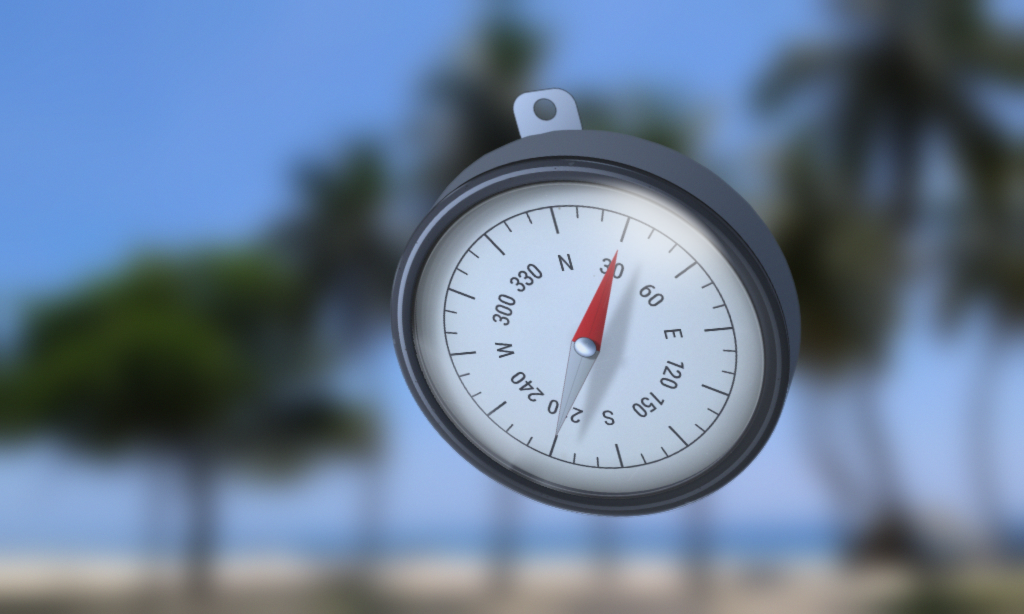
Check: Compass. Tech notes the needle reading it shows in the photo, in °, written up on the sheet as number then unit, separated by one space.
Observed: 30 °
